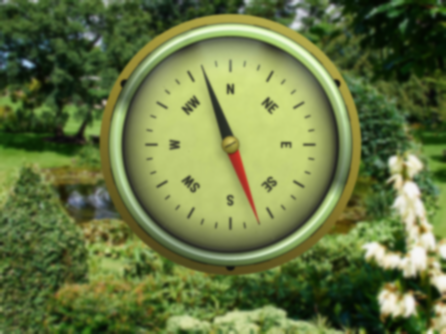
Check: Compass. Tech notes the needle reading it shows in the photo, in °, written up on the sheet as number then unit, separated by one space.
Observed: 160 °
